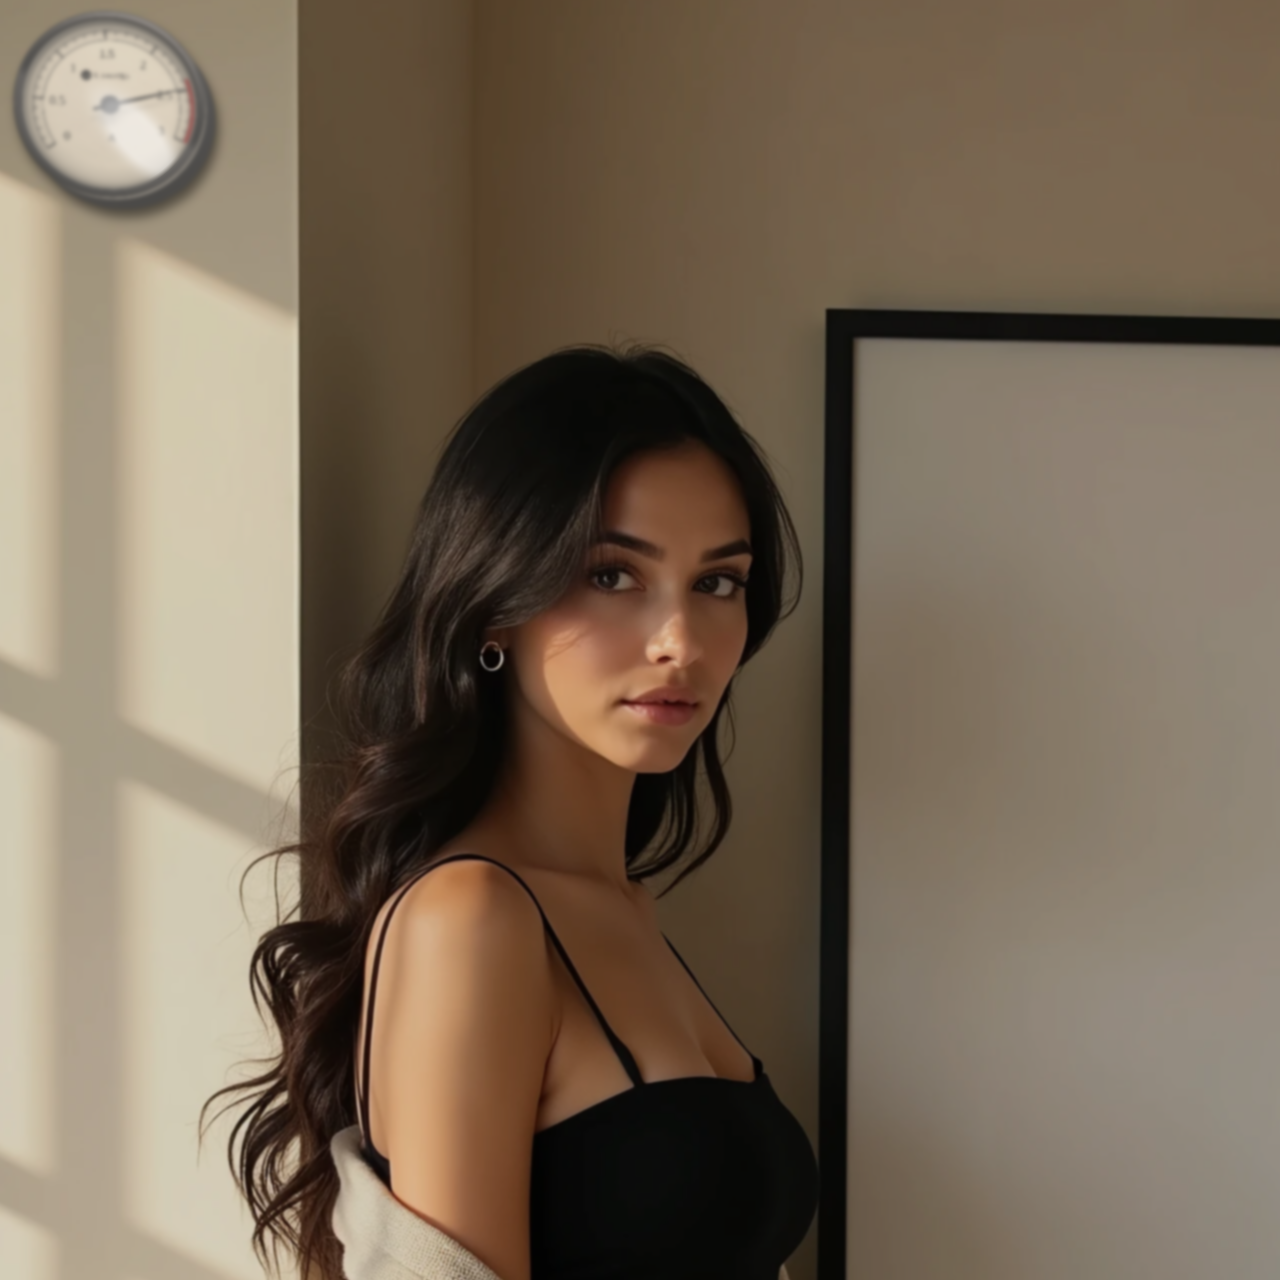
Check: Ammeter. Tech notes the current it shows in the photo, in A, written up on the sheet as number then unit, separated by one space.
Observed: 2.5 A
